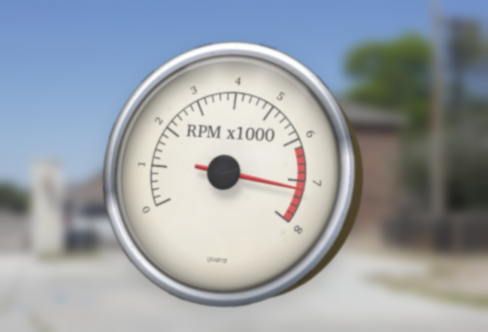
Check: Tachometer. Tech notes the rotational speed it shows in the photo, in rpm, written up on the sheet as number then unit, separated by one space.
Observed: 7200 rpm
